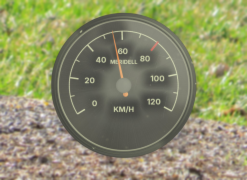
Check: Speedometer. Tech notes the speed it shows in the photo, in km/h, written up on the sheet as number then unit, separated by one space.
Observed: 55 km/h
